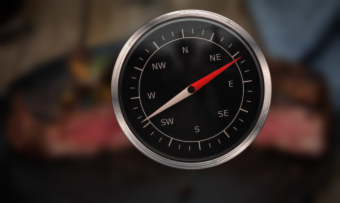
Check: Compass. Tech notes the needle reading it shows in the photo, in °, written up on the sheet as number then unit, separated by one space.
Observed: 65 °
